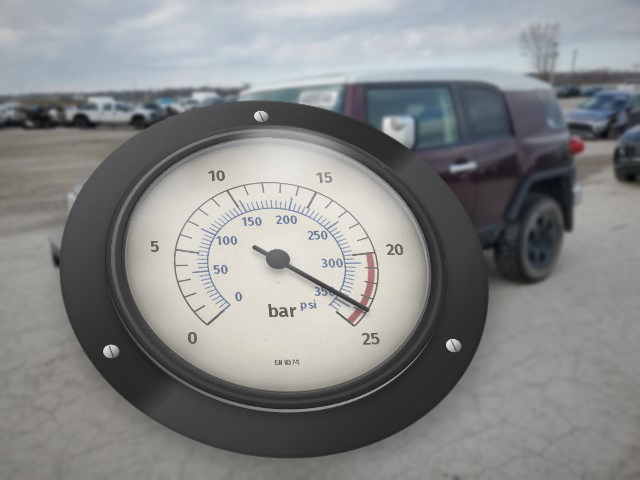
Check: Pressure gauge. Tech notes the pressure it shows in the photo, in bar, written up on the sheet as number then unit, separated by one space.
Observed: 24 bar
